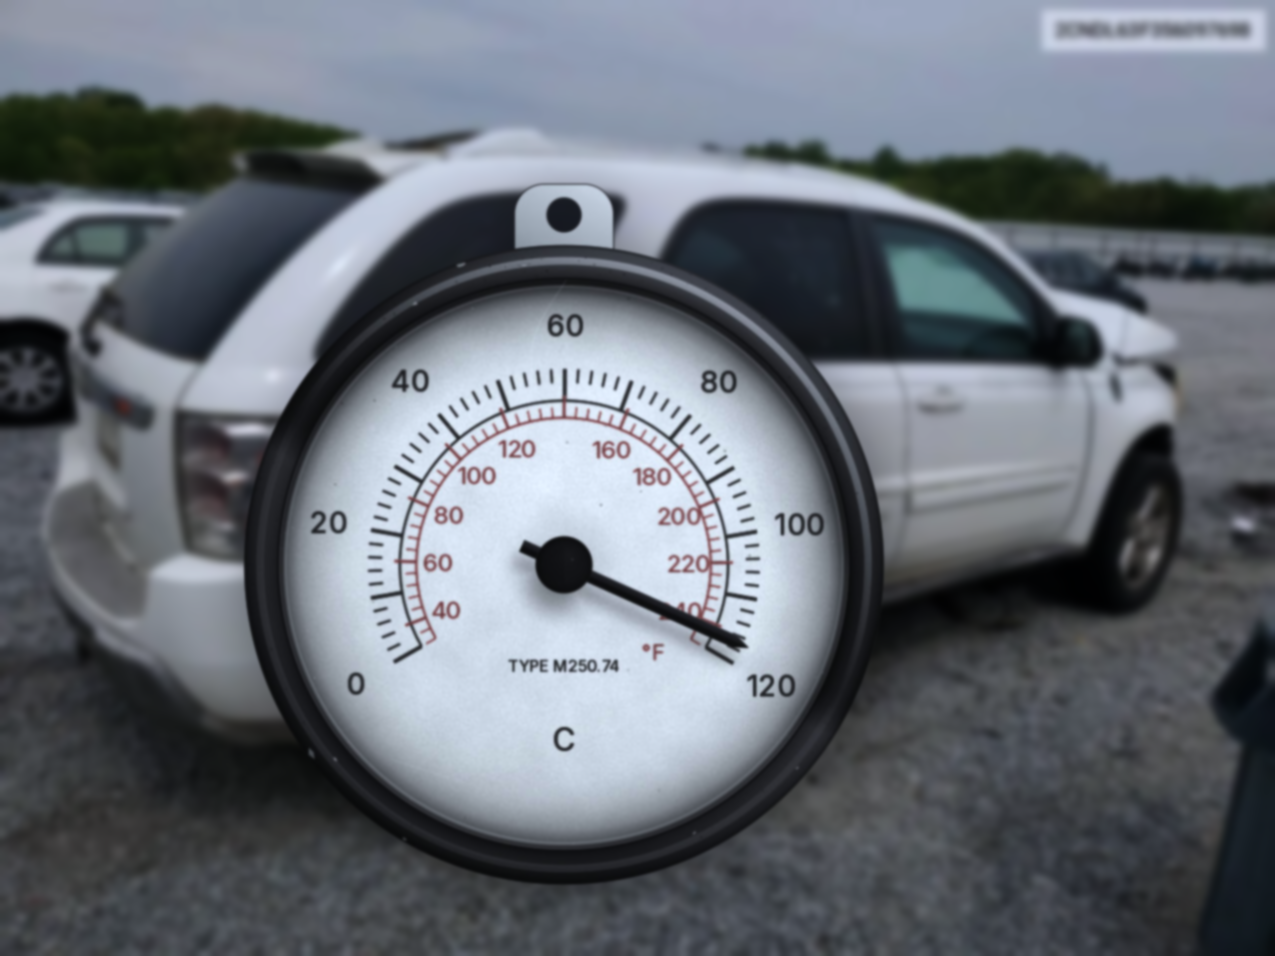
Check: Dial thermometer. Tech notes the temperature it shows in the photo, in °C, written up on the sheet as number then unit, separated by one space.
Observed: 117 °C
